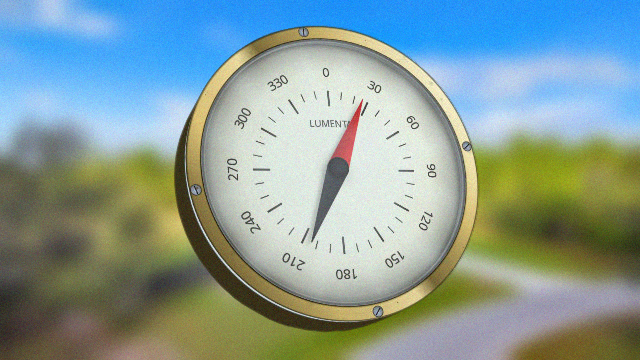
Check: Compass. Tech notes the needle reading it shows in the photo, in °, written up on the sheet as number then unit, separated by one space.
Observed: 25 °
